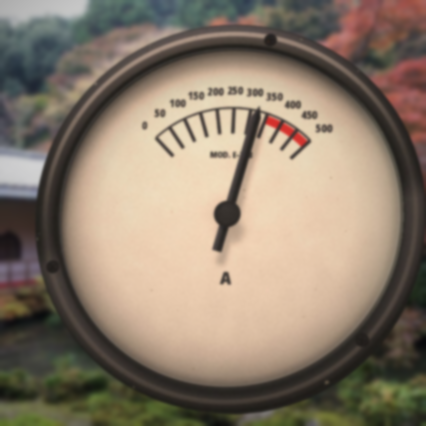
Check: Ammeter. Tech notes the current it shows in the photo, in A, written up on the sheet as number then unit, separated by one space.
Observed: 325 A
